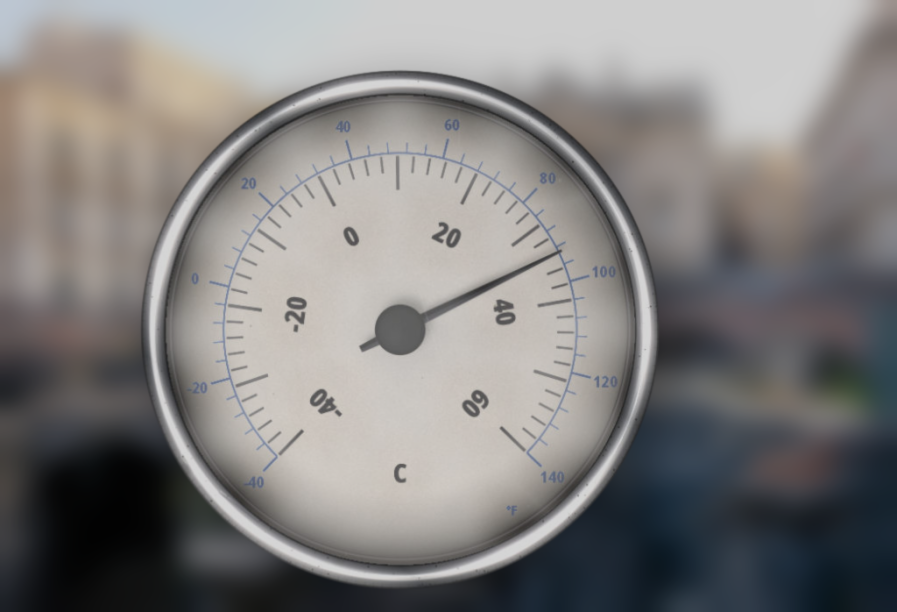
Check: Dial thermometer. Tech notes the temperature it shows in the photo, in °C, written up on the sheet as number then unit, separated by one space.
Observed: 34 °C
